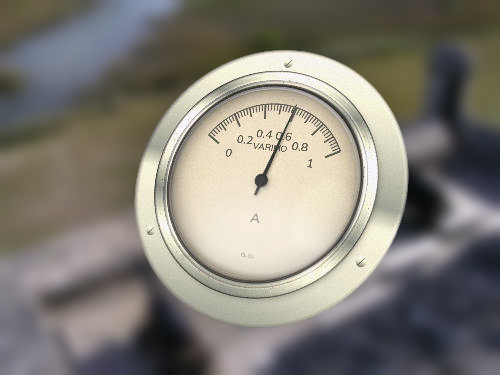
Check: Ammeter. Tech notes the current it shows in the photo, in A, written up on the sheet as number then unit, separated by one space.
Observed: 0.6 A
